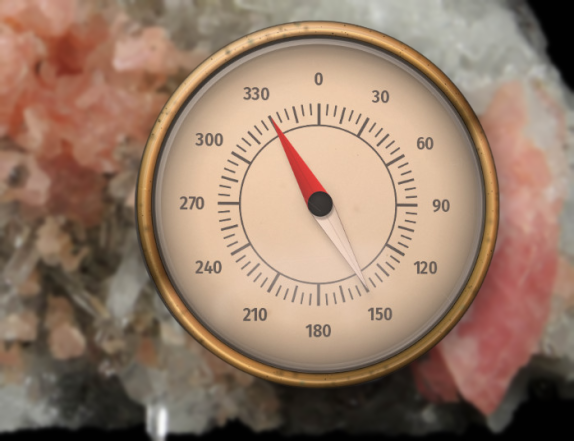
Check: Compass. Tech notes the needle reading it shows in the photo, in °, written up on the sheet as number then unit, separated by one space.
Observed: 330 °
